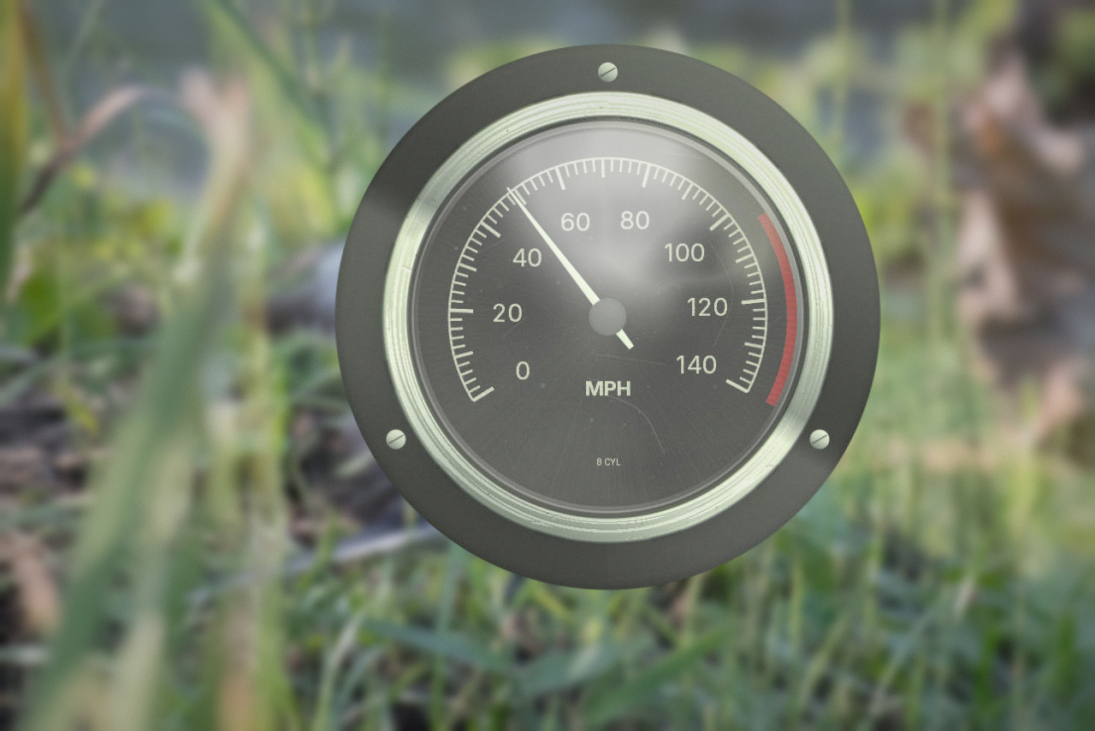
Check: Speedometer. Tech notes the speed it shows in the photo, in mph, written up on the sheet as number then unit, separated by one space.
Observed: 49 mph
